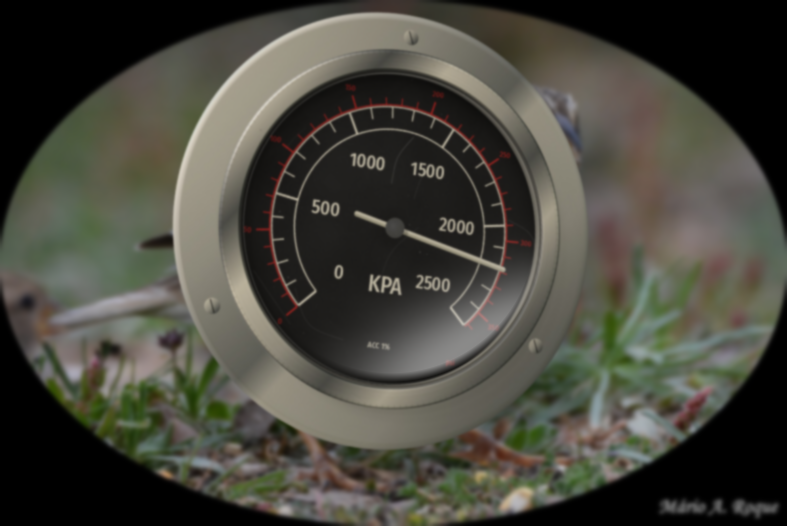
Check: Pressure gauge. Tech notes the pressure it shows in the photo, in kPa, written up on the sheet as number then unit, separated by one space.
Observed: 2200 kPa
